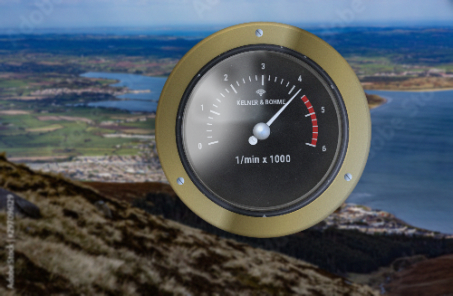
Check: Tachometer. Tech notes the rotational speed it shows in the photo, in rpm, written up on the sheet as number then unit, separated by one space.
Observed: 4200 rpm
